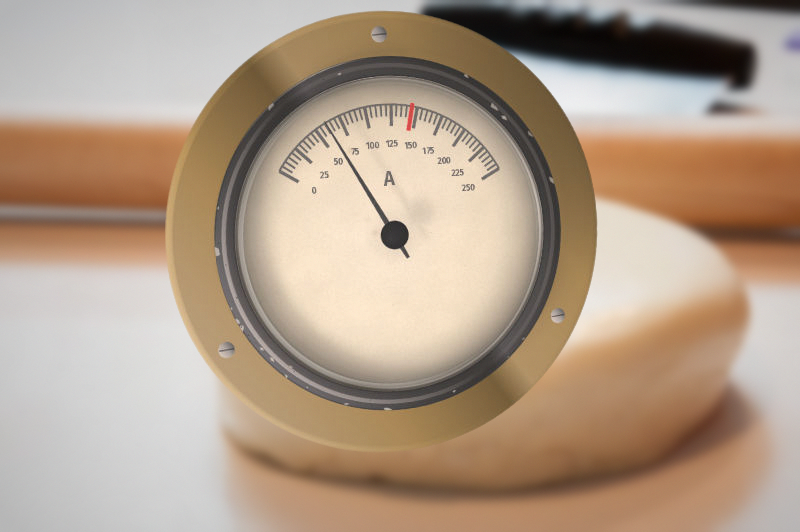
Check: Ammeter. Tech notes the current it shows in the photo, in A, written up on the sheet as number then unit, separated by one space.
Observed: 60 A
